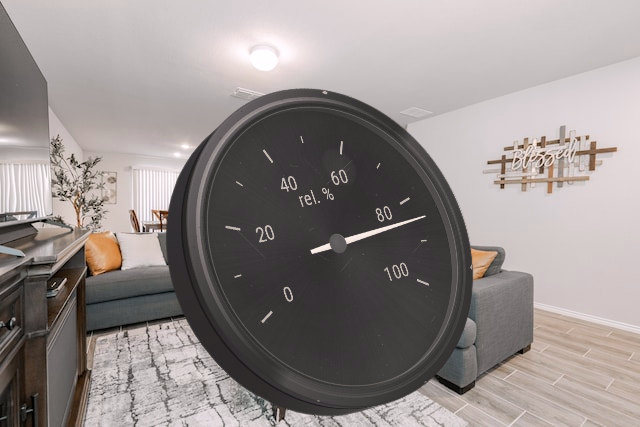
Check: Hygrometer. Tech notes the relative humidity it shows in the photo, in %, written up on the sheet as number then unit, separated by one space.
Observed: 85 %
